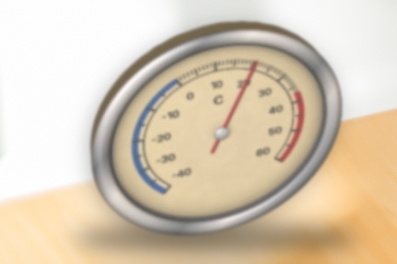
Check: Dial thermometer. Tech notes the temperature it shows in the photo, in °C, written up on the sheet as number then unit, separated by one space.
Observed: 20 °C
